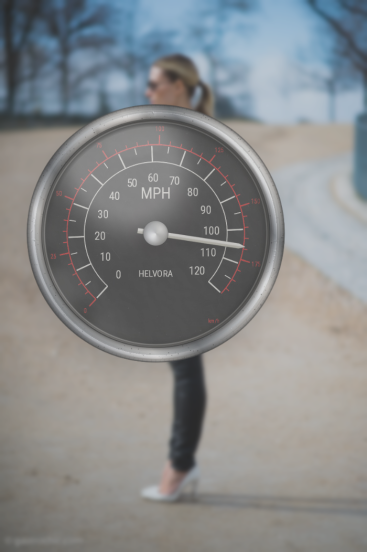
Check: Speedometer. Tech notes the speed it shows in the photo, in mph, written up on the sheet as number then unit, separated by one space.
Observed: 105 mph
